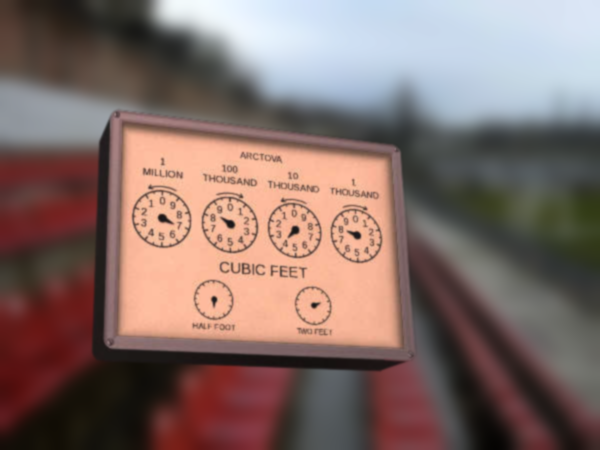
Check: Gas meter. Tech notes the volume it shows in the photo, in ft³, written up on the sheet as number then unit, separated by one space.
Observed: 683800 ft³
